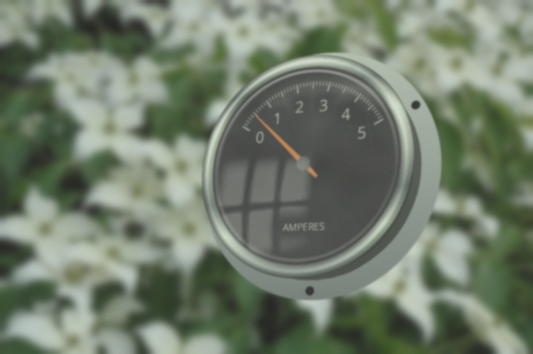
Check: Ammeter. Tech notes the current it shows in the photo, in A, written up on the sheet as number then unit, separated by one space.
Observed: 0.5 A
